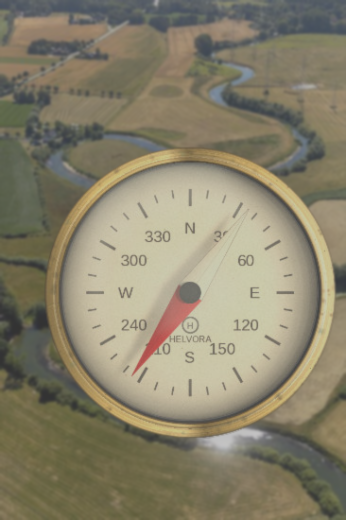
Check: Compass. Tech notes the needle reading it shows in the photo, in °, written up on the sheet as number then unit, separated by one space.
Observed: 215 °
